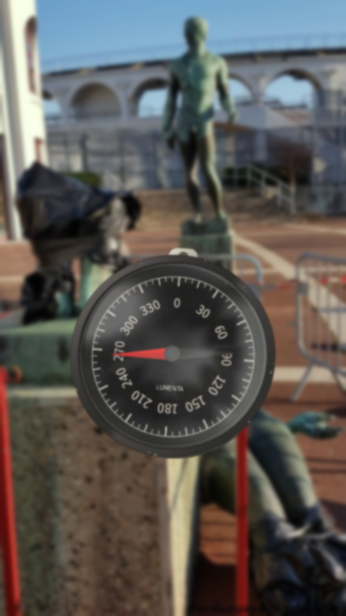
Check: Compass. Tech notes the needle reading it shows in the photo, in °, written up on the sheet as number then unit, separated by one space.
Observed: 265 °
